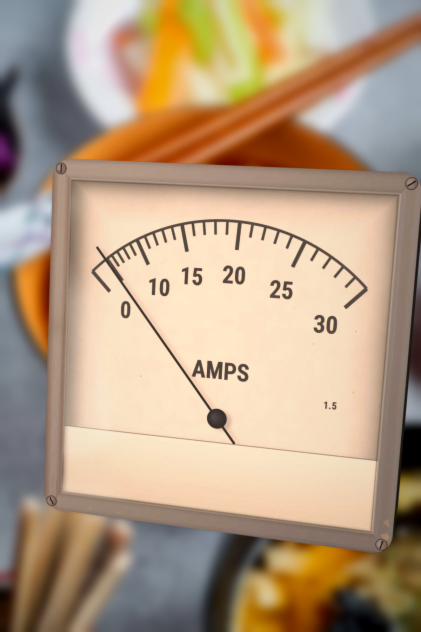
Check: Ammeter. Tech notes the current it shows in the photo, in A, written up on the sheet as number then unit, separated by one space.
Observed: 5 A
